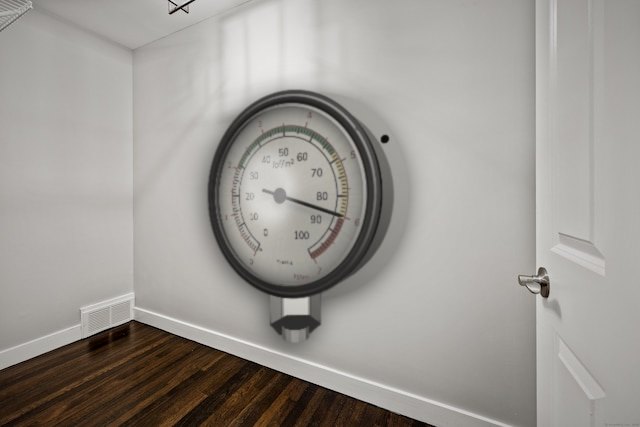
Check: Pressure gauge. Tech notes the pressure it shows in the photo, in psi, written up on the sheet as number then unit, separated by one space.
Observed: 85 psi
